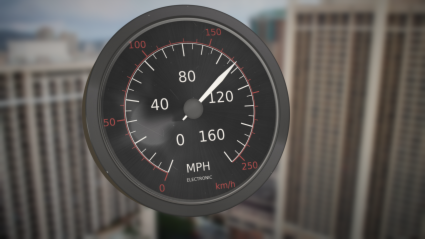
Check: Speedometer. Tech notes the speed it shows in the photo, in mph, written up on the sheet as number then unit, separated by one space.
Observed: 107.5 mph
